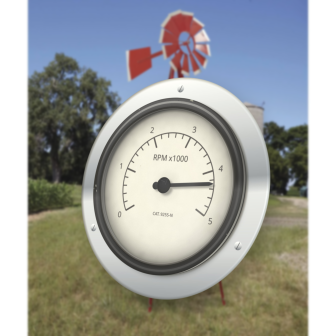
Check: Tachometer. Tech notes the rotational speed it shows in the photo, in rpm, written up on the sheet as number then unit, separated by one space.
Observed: 4300 rpm
